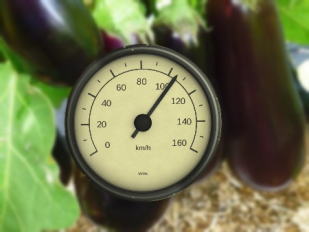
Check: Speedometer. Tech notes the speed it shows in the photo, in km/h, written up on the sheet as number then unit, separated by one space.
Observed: 105 km/h
